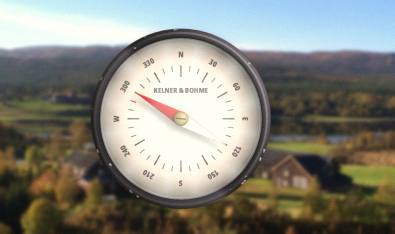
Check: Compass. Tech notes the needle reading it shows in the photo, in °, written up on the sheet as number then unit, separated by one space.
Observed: 300 °
